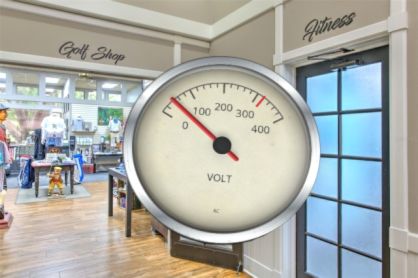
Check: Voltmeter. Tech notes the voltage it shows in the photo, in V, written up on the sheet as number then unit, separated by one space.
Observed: 40 V
